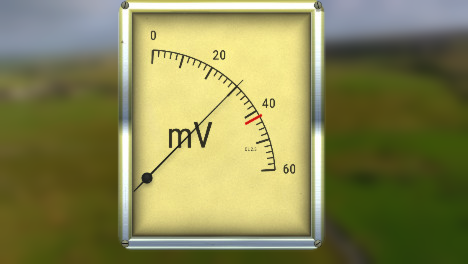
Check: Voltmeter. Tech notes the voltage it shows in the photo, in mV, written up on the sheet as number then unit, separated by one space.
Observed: 30 mV
